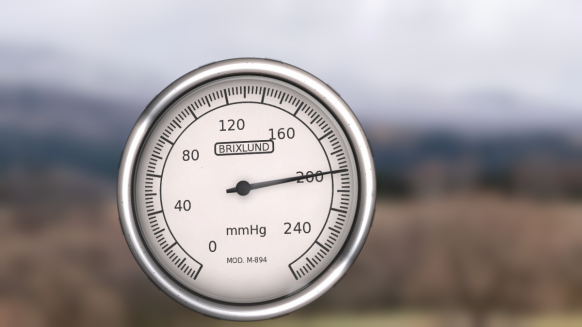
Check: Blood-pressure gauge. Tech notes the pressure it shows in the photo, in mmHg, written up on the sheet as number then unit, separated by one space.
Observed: 200 mmHg
